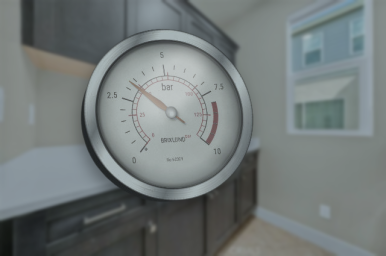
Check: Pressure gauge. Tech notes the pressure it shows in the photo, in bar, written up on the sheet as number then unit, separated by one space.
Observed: 3.25 bar
